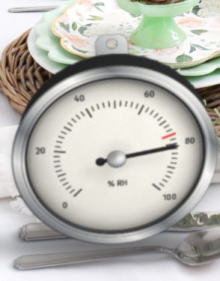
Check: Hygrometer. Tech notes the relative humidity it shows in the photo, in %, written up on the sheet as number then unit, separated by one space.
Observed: 80 %
